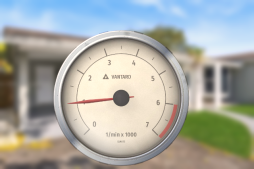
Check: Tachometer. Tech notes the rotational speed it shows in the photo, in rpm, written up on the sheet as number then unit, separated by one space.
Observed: 1000 rpm
